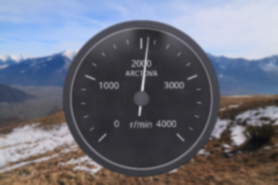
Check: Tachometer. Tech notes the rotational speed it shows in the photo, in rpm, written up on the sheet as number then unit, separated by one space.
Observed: 2100 rpm
